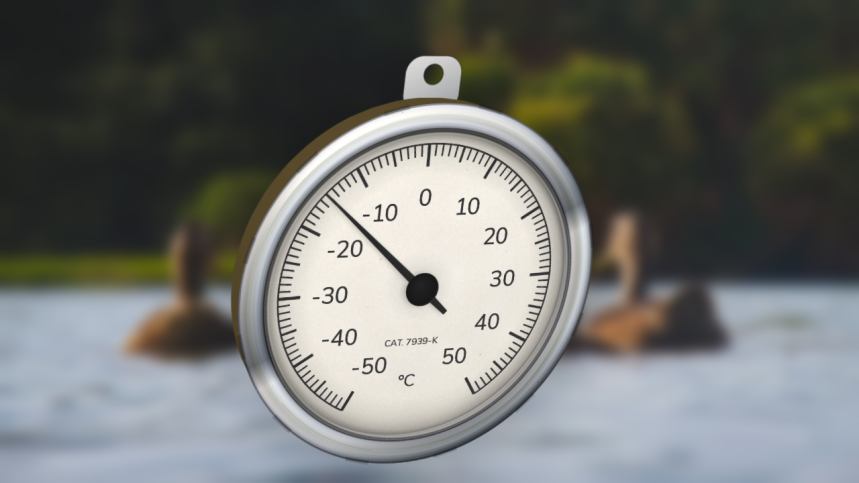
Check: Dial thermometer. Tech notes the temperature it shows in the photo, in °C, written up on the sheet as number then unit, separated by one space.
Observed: -15 °C
